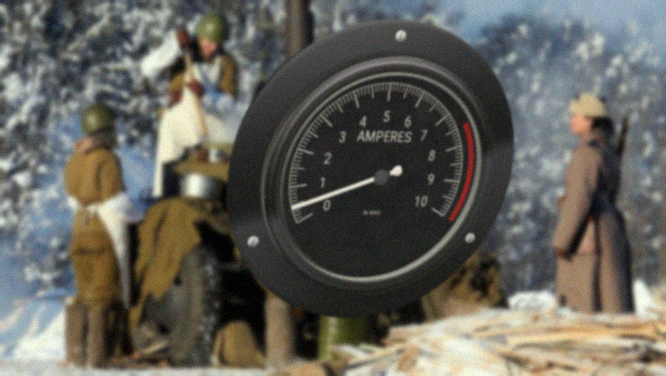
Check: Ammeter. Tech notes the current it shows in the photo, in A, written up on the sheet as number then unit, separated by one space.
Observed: 0.5 A
